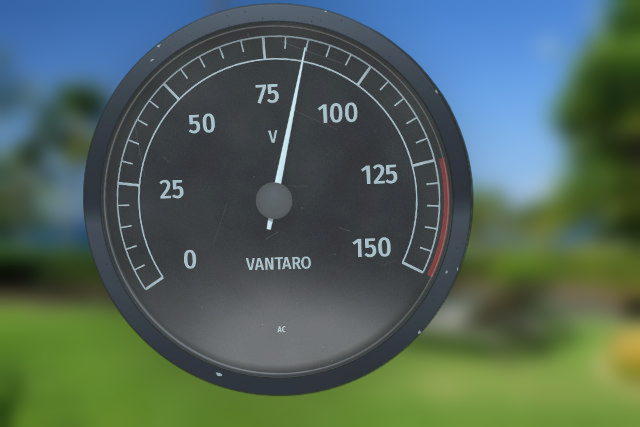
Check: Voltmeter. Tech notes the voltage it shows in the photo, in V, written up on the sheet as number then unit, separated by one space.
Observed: 85 V
